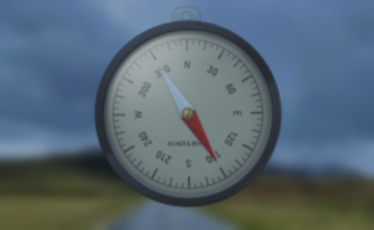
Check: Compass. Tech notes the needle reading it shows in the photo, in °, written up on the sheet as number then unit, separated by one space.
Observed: 150 °
